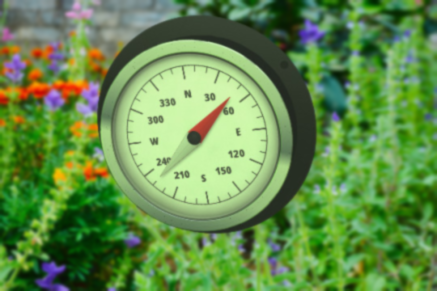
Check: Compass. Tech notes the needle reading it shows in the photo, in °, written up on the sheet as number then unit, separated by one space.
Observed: 50 °
